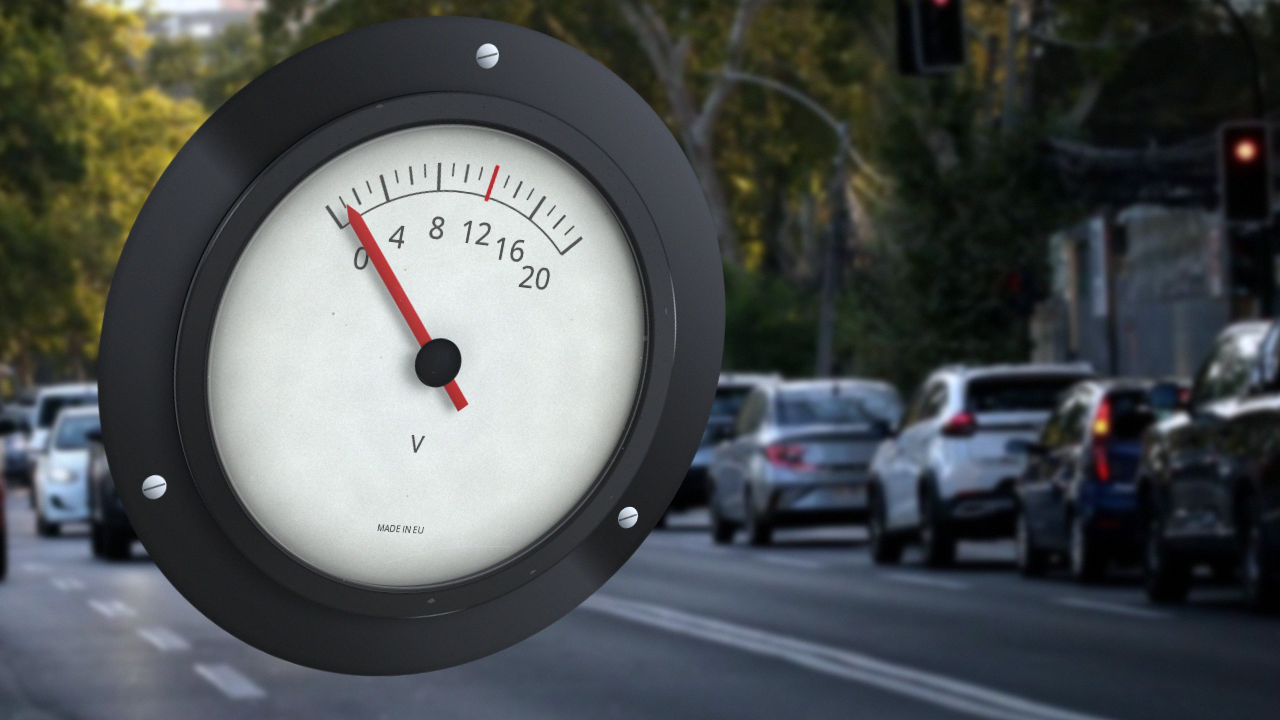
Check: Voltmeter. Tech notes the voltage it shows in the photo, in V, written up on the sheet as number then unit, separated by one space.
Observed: 1 V
